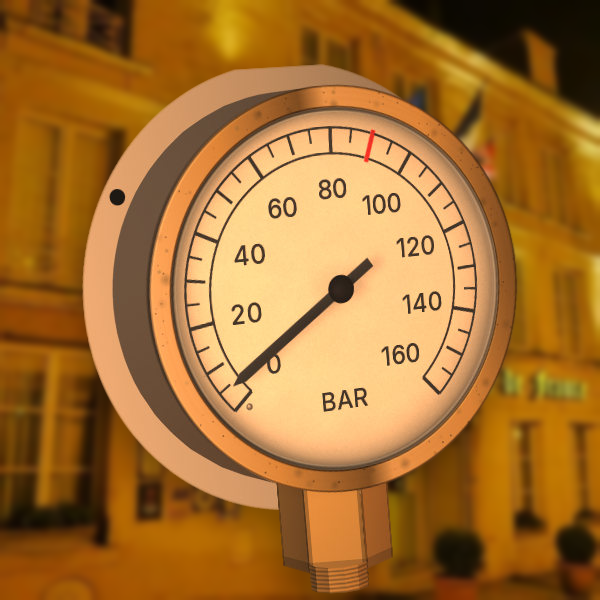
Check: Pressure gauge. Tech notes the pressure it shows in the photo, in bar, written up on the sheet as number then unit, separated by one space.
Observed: 5 bar
